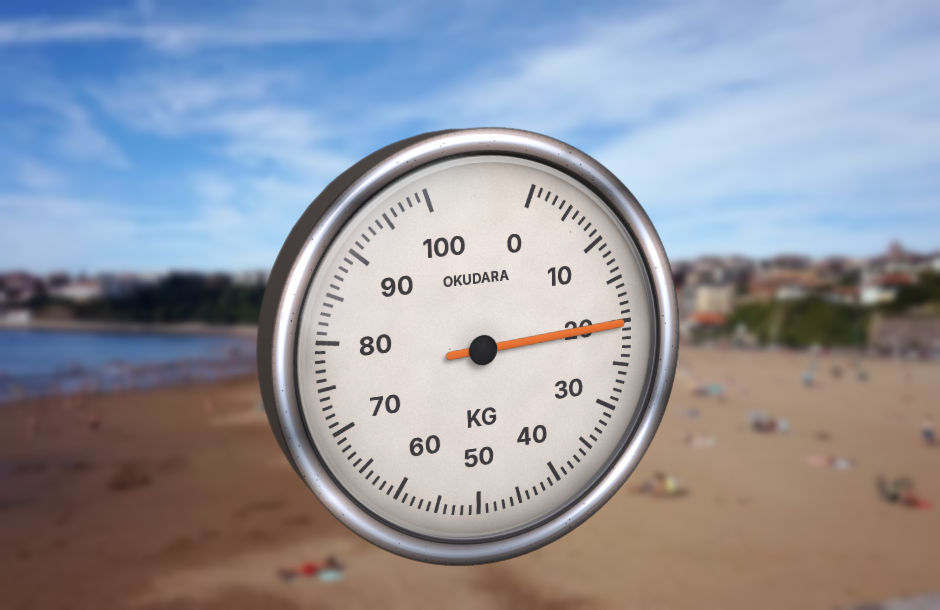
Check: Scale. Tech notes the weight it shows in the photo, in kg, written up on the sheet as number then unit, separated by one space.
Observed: 20 kg
